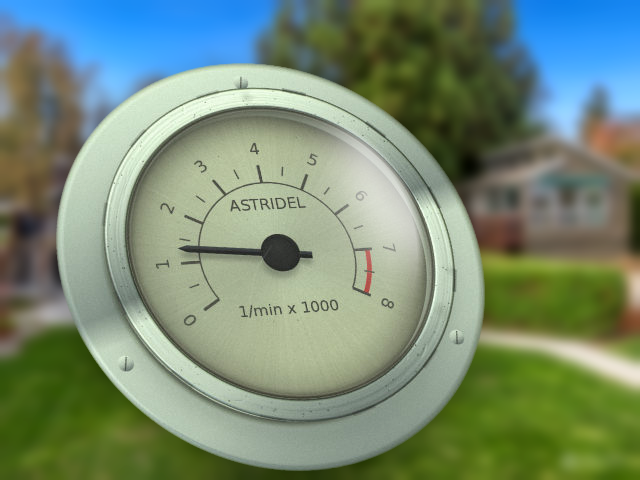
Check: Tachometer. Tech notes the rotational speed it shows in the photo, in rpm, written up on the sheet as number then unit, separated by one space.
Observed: 1250 rpm
